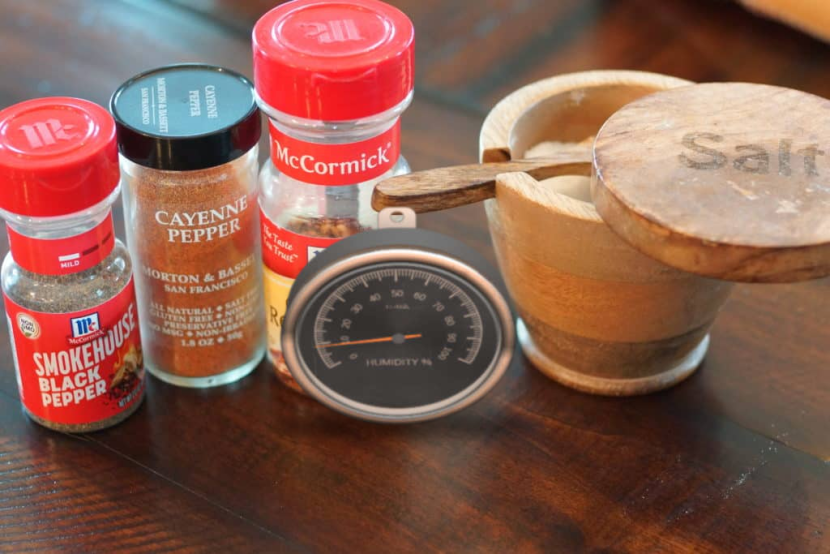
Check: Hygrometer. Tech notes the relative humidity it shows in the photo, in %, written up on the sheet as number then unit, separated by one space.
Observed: 10 %
